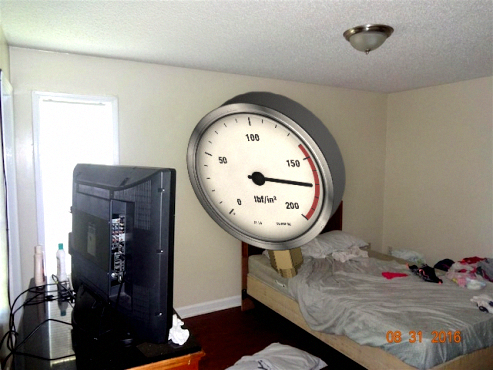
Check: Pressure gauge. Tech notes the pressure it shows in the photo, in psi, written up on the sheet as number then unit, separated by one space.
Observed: 170 psi
